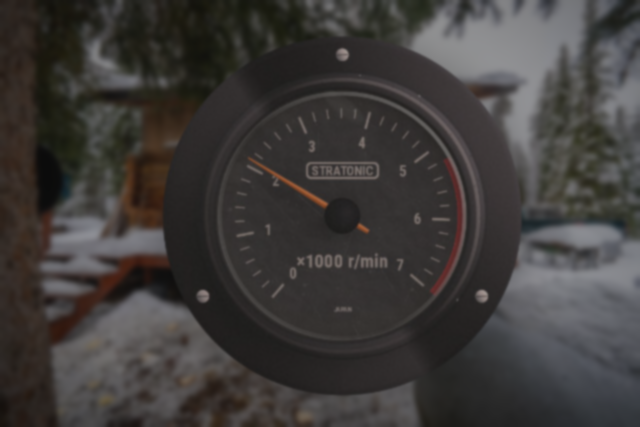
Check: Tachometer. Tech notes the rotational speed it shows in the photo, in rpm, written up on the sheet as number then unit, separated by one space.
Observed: 2100 rpm
